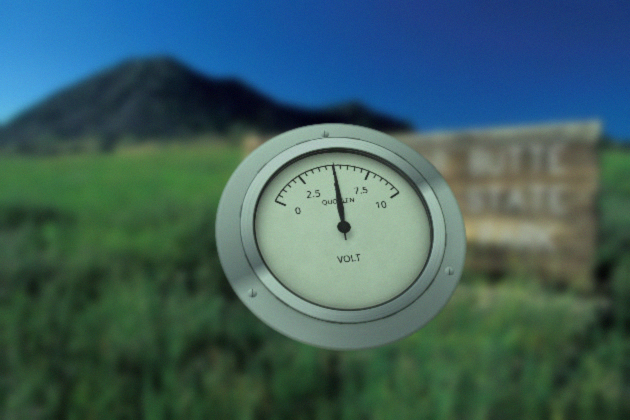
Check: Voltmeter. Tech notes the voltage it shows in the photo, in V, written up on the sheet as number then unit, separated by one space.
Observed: 5 V
